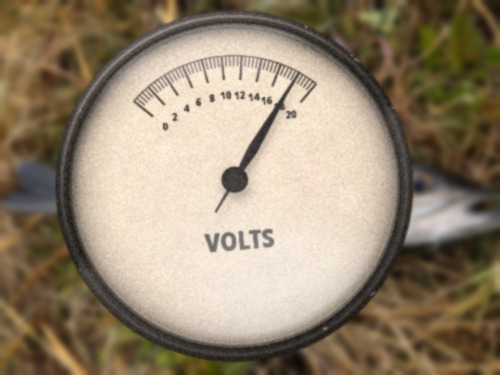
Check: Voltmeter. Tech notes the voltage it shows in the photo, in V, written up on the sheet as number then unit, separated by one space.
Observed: 18 V
